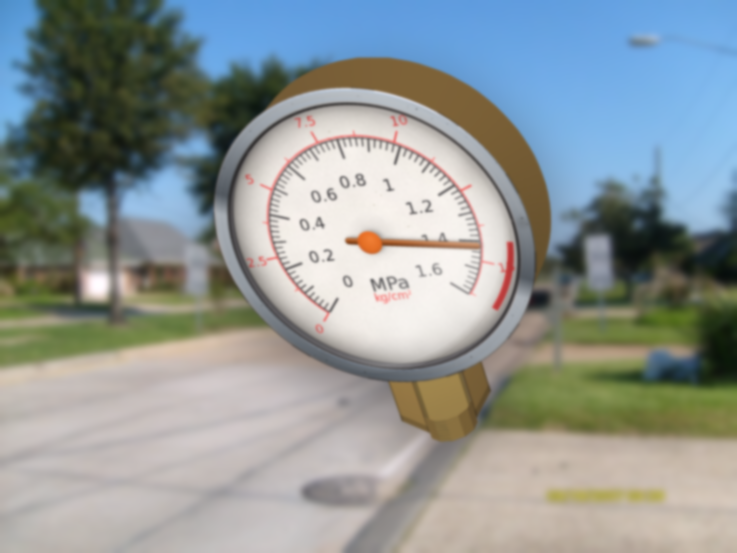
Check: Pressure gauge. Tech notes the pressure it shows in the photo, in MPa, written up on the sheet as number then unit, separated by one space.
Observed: 1.4 MPa
